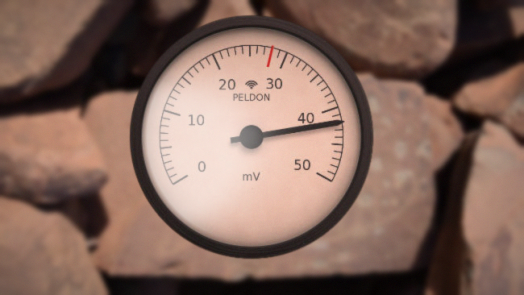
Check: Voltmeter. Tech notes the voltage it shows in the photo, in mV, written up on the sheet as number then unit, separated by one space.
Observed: 42 mV
